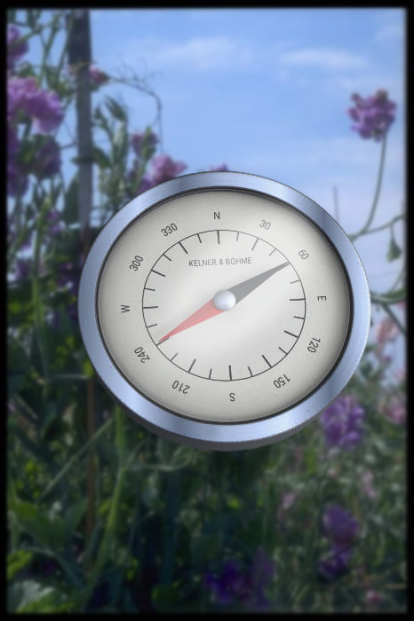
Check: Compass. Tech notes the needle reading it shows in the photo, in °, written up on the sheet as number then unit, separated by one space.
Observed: 240 °
